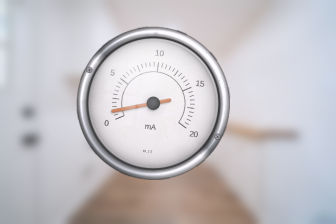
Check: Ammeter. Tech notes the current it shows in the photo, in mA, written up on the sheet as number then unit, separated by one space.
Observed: 1 mA
